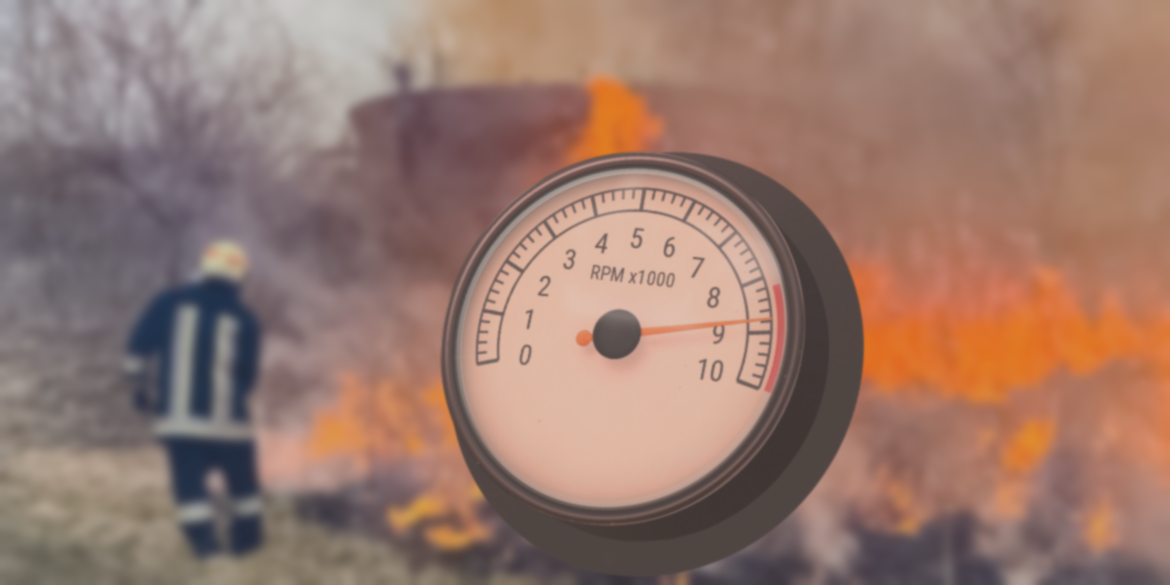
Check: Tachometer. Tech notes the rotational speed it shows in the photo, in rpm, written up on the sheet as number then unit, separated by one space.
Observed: 8800 rpm
